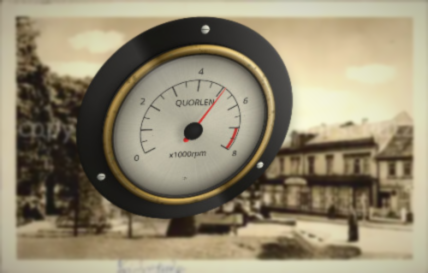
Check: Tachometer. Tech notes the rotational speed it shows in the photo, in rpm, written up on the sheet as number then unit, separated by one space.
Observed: 5000 rpm
